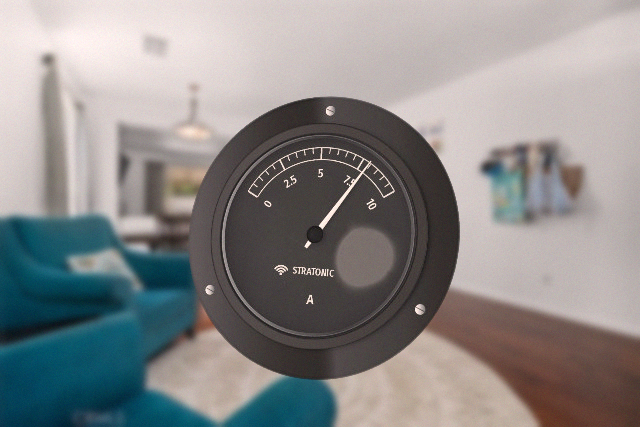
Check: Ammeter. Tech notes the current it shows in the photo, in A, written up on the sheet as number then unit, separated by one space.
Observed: 8 A
